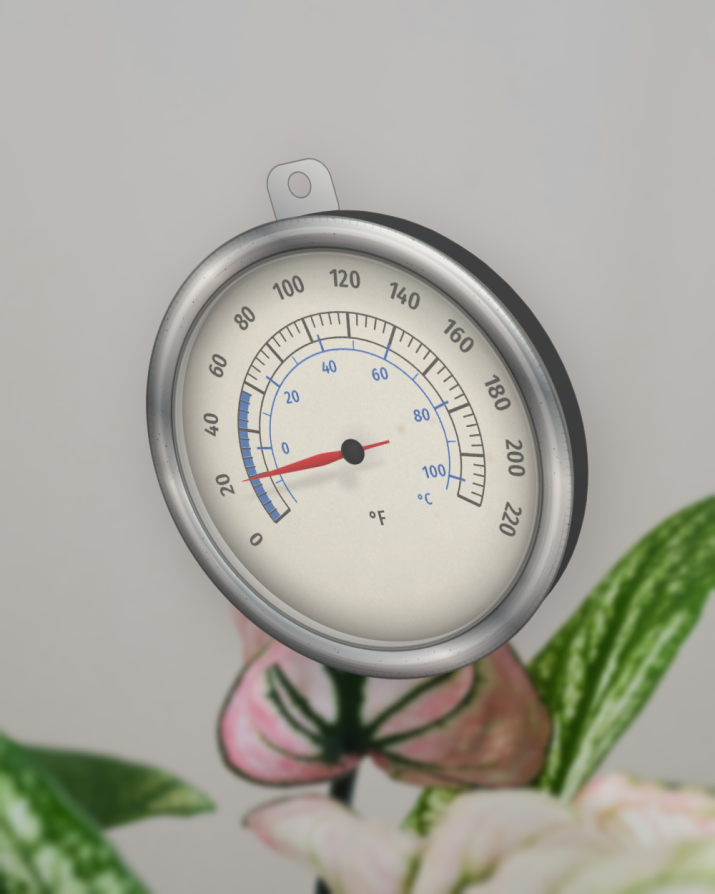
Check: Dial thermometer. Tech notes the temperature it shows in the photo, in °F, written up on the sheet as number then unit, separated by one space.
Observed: 20 °F
